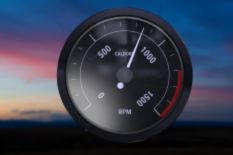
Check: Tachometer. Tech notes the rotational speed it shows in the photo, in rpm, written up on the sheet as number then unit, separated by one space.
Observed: 850 rpm
